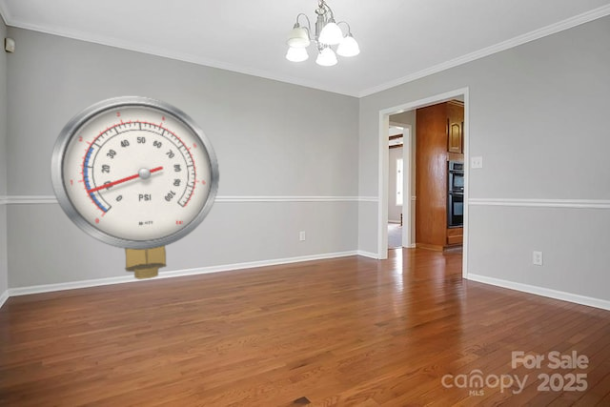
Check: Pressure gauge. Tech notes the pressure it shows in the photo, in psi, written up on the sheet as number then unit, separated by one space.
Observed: 10 psi
